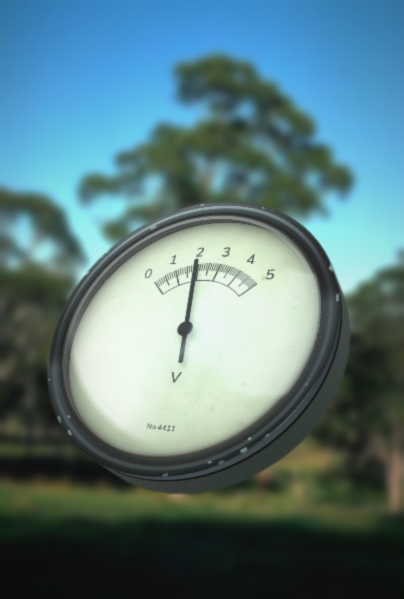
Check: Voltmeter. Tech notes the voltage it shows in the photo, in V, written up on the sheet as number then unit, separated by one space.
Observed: 2 V
